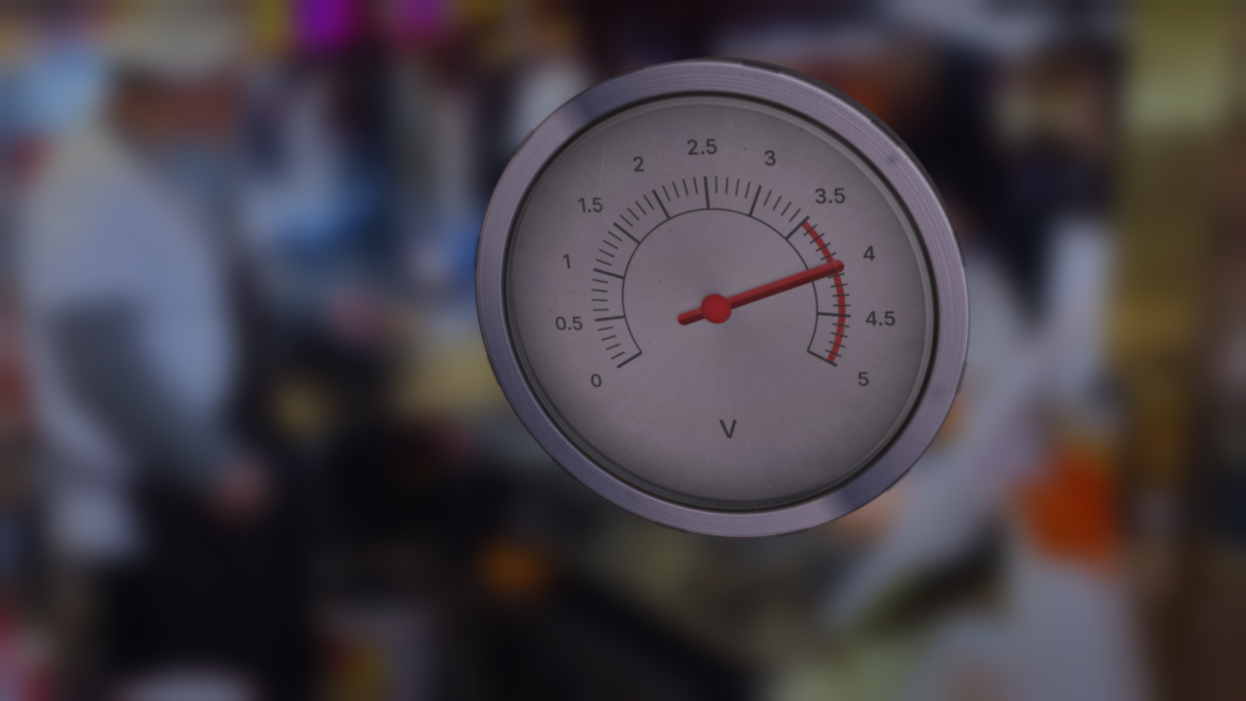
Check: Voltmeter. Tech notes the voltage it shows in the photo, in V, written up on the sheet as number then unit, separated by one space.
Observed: 4 V
